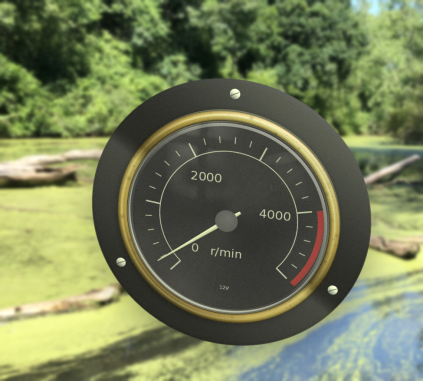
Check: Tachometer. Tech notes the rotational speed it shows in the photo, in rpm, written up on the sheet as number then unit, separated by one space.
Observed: 200 rpm
